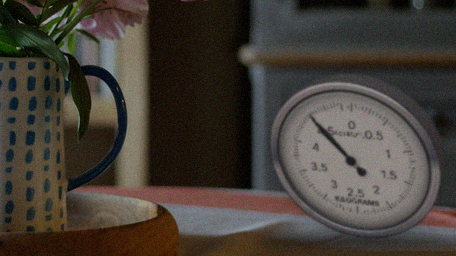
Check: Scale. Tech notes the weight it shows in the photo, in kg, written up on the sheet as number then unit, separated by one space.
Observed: 4.5 kg
